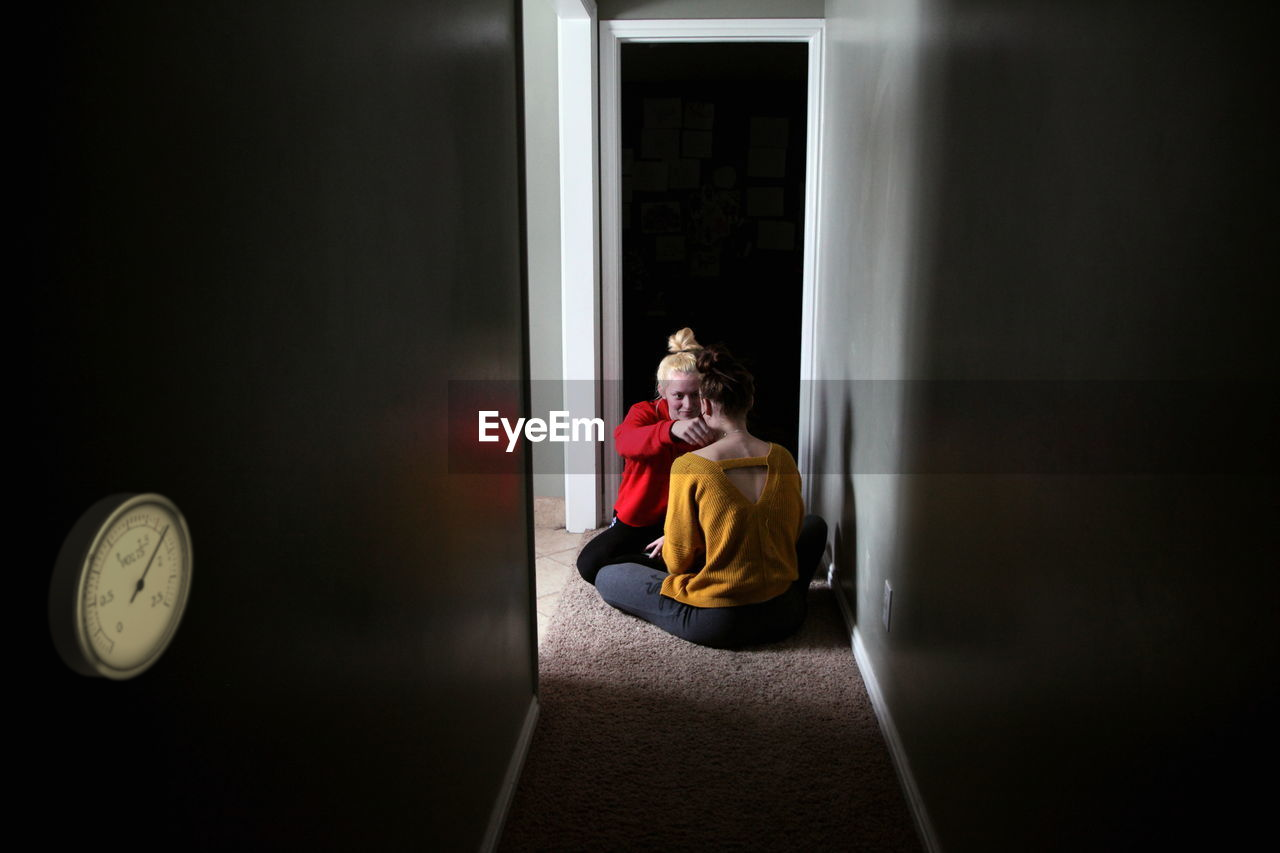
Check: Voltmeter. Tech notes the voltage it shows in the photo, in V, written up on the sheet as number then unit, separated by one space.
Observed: 1.75 V
